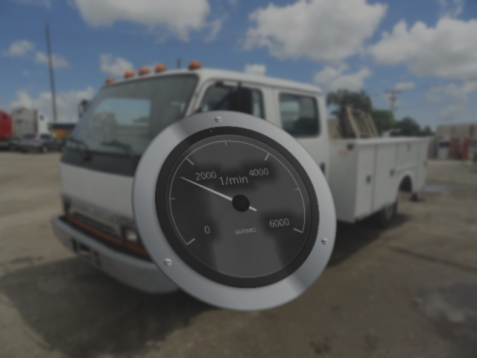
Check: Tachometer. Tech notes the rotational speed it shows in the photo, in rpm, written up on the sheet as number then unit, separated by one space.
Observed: 1500 rpm
